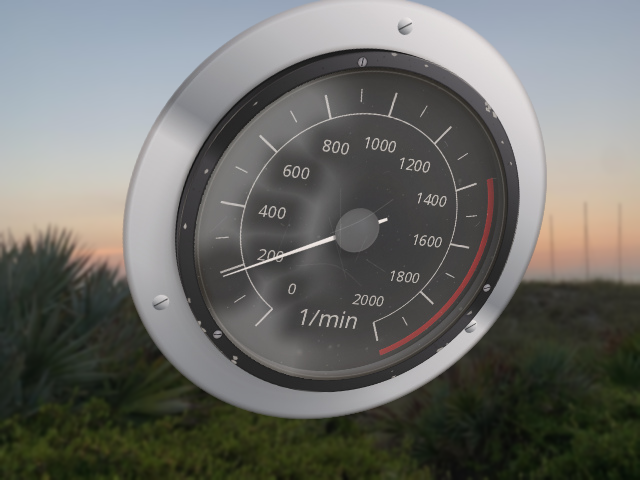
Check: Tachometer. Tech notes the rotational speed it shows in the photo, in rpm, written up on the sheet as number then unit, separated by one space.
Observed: 200 rpm
